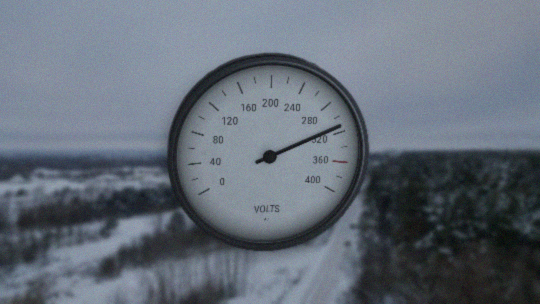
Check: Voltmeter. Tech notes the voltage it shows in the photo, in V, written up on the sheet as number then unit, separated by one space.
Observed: 310 V
